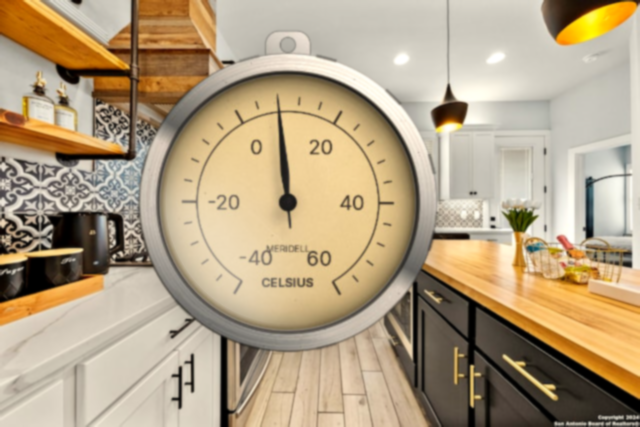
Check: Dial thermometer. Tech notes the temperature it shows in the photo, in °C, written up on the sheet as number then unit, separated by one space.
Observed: 8 °C
